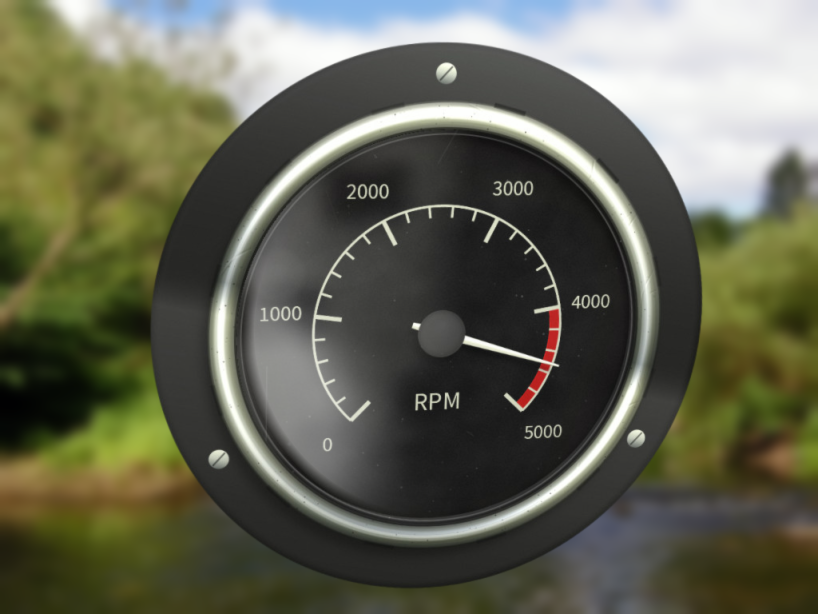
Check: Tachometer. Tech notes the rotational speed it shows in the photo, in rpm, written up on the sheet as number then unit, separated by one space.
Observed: 4500 rpm
